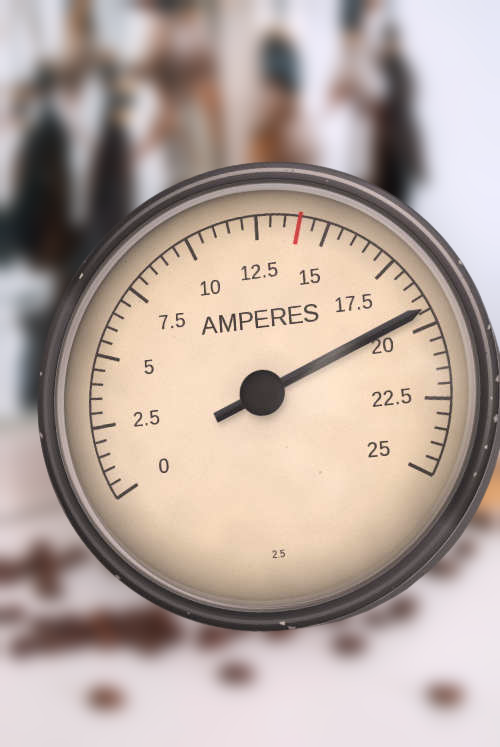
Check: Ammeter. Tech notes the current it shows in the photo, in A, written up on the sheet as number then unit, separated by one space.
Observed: 19.5 A
